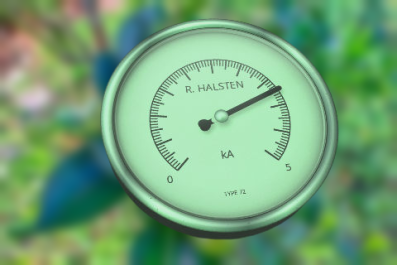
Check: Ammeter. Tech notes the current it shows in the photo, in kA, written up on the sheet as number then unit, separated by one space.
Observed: 3.75 kA
